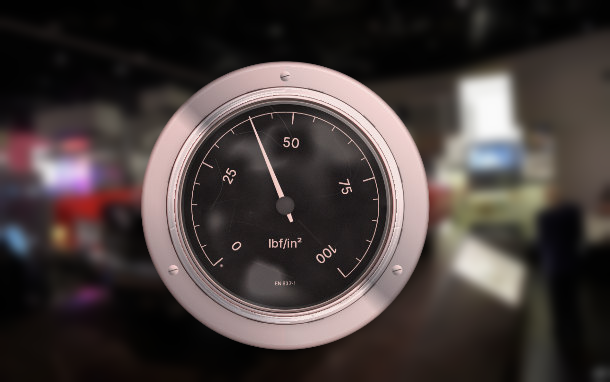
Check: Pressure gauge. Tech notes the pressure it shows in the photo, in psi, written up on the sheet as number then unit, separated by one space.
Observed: 40 psi
